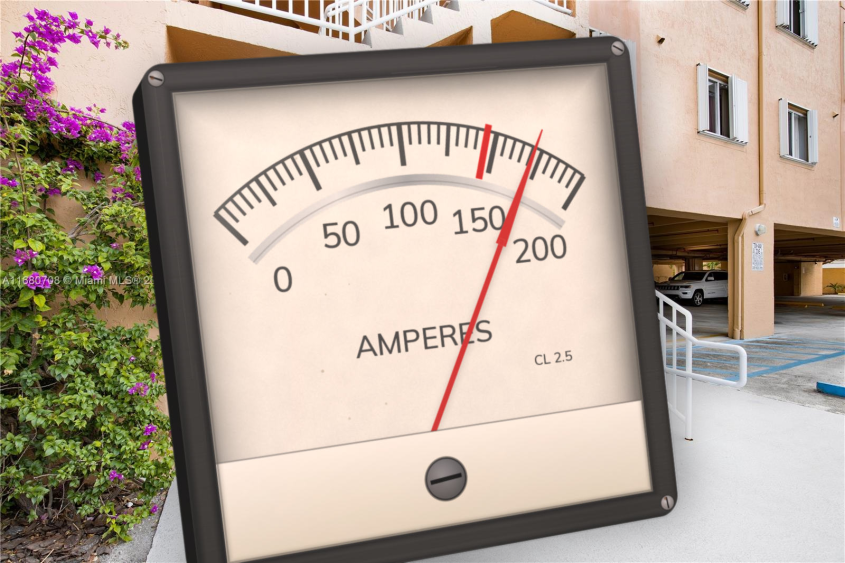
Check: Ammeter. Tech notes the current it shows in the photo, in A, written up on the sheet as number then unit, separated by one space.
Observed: 170 A
